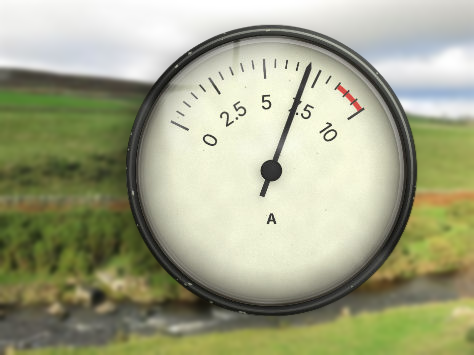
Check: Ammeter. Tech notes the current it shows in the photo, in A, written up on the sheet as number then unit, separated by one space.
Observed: 7 A
